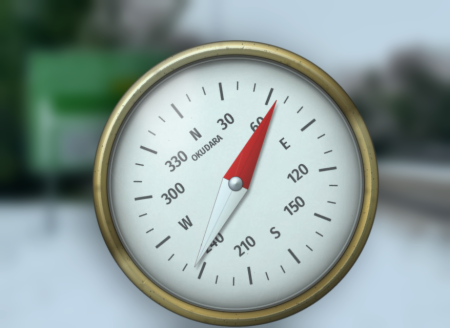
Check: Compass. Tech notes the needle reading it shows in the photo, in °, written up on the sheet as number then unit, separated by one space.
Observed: 65 °
